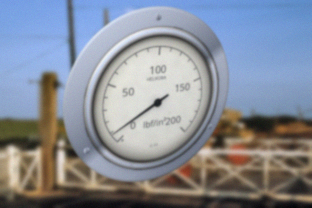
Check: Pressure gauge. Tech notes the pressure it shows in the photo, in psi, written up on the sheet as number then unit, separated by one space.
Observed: 10 psi
